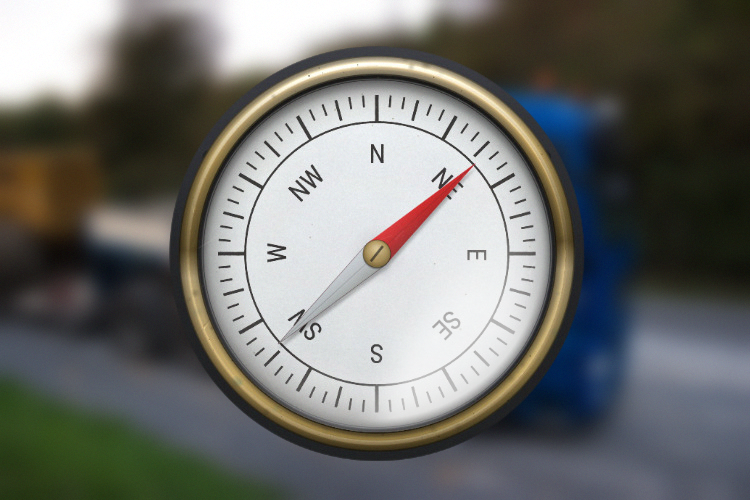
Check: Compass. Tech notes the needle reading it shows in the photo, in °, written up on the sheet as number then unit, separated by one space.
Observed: 47.5 °
